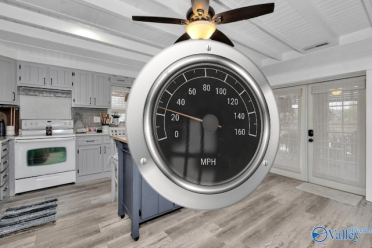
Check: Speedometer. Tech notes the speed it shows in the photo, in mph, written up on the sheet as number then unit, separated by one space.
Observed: 25 mph
